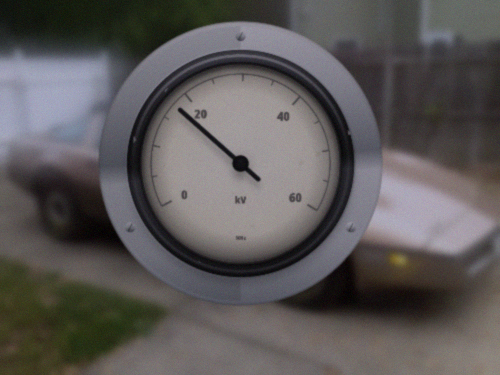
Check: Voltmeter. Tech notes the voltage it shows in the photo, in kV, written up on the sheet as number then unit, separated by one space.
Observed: 17.5 kV
